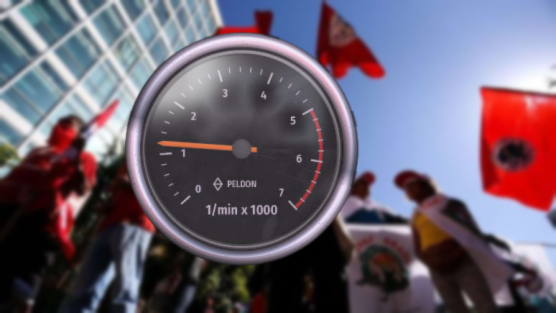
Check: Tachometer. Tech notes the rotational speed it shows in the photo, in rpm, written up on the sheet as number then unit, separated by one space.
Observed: 1200 rpm
